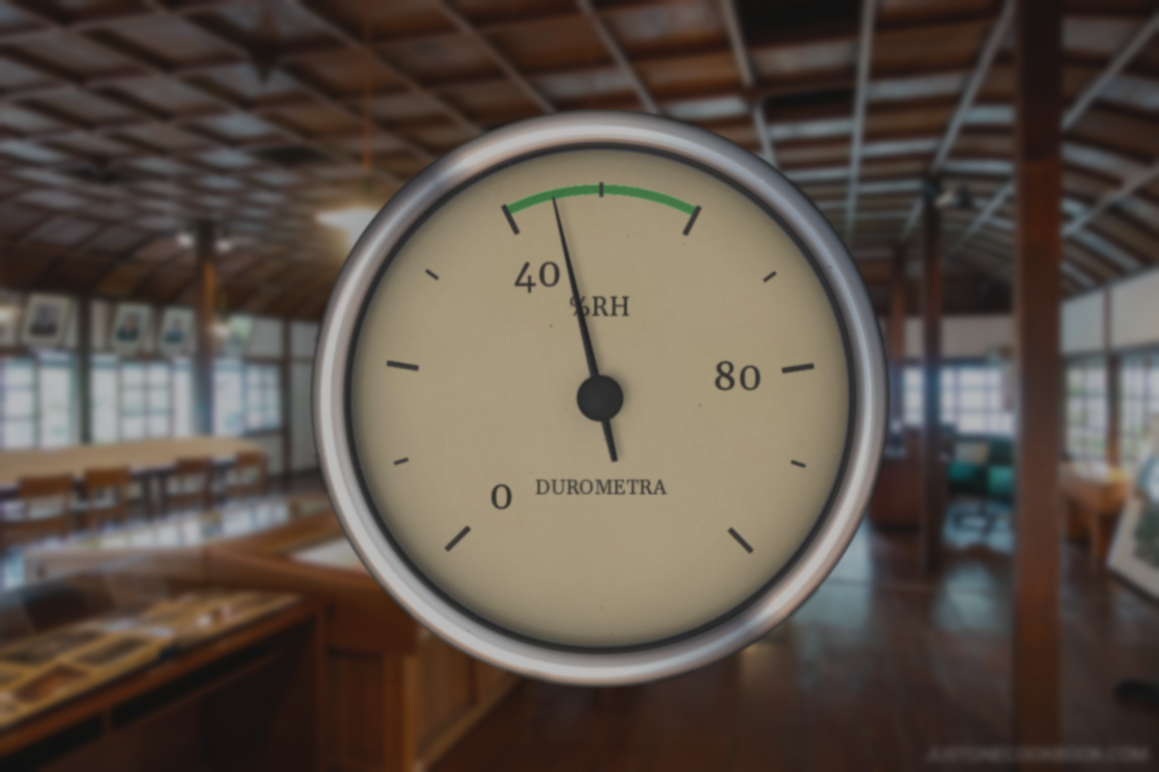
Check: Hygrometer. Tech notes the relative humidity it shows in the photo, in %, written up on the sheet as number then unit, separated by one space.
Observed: 45 %
